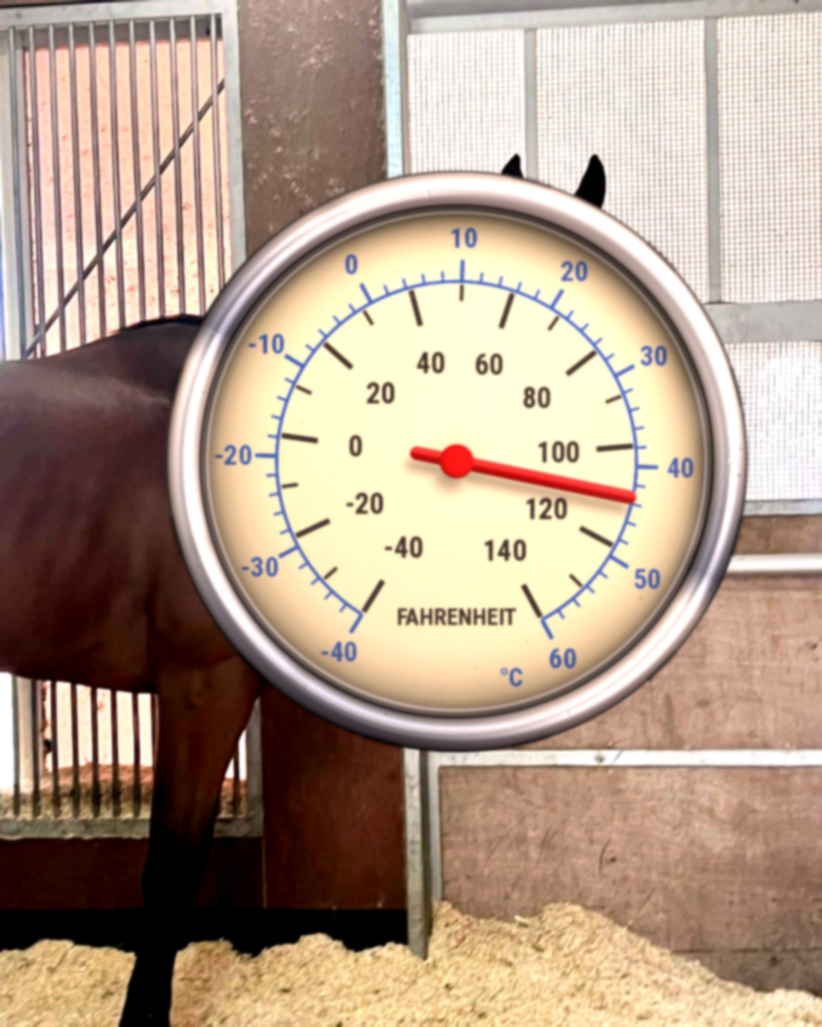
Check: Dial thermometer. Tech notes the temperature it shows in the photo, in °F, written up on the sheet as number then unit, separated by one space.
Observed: 110 °F
